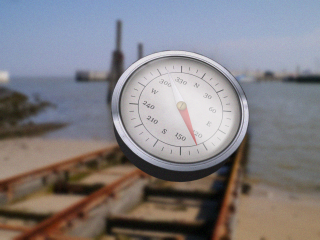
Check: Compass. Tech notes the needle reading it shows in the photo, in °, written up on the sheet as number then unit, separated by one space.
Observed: 130 °
